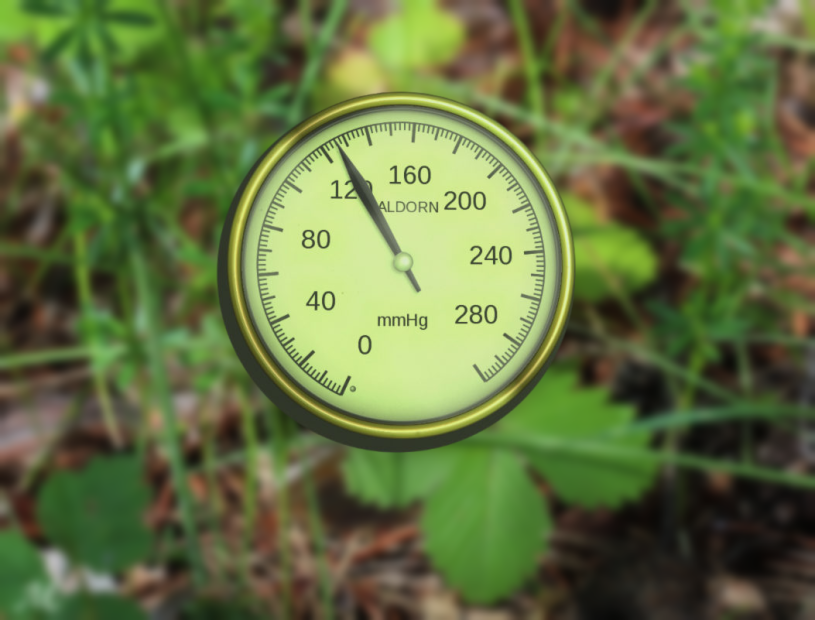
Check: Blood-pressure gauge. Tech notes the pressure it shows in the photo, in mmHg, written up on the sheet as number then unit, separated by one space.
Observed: 126 mmHg
